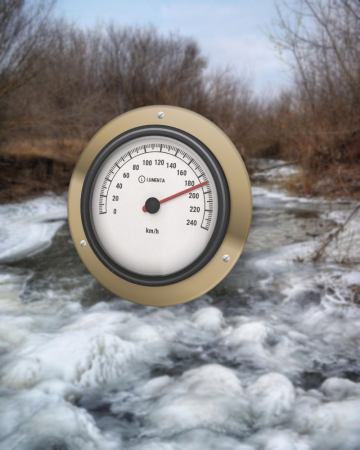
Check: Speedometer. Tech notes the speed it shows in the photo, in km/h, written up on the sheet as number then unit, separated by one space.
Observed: 190 km/h
